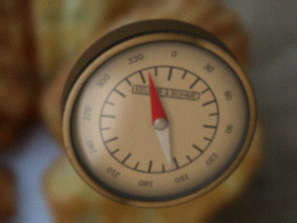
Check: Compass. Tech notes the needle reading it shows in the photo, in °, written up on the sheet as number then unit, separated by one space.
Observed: 337.5 °
